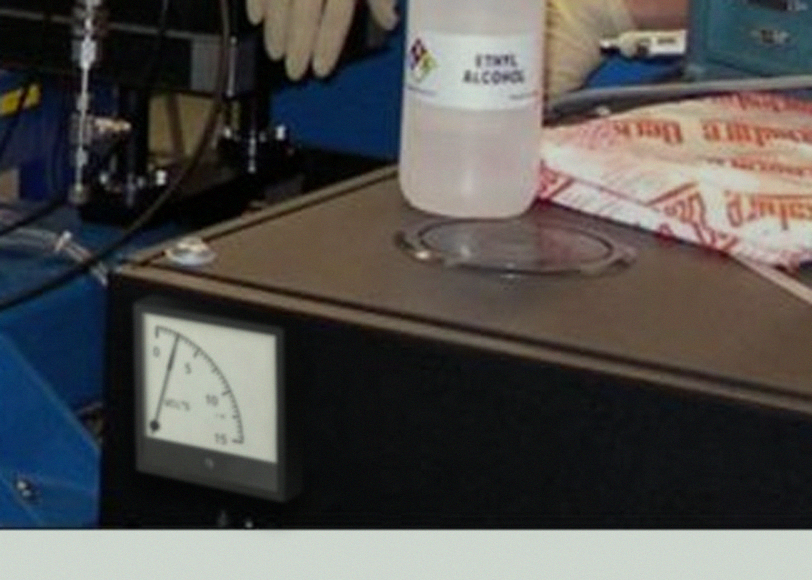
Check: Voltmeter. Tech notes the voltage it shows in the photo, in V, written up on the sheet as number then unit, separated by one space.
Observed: 2.5 V
